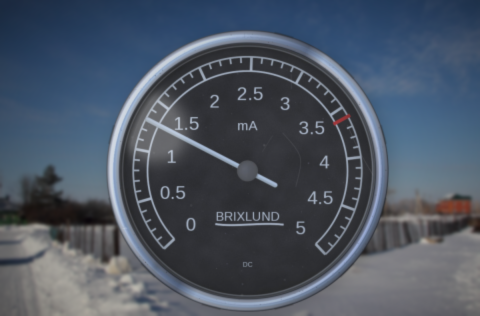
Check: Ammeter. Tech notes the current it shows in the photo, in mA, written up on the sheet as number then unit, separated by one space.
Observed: 1.3 mA
